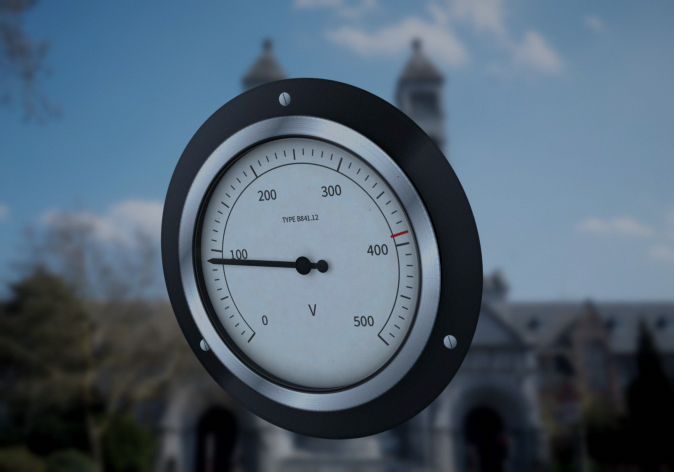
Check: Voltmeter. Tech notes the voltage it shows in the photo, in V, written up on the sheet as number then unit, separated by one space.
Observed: 90 V
